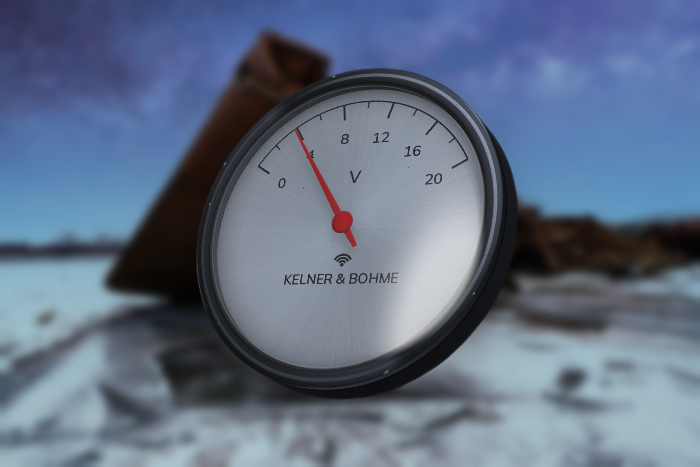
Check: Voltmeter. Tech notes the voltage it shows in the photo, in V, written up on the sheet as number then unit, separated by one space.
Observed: 4 V
